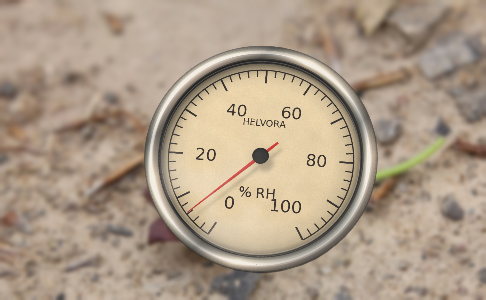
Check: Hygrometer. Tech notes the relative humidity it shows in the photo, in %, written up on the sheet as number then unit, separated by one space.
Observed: 6 %
